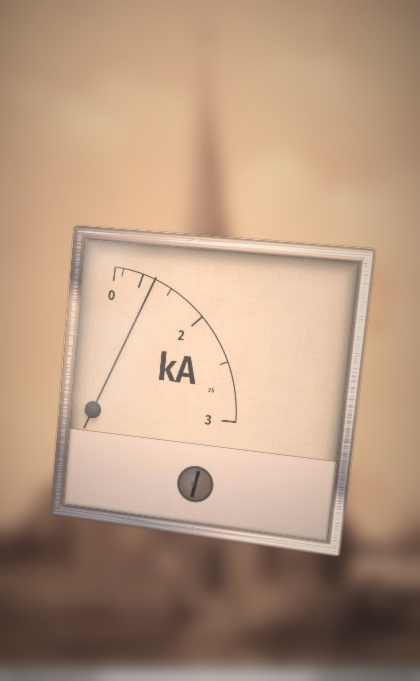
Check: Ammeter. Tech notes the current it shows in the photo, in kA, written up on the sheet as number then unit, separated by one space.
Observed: 1.25 kA
